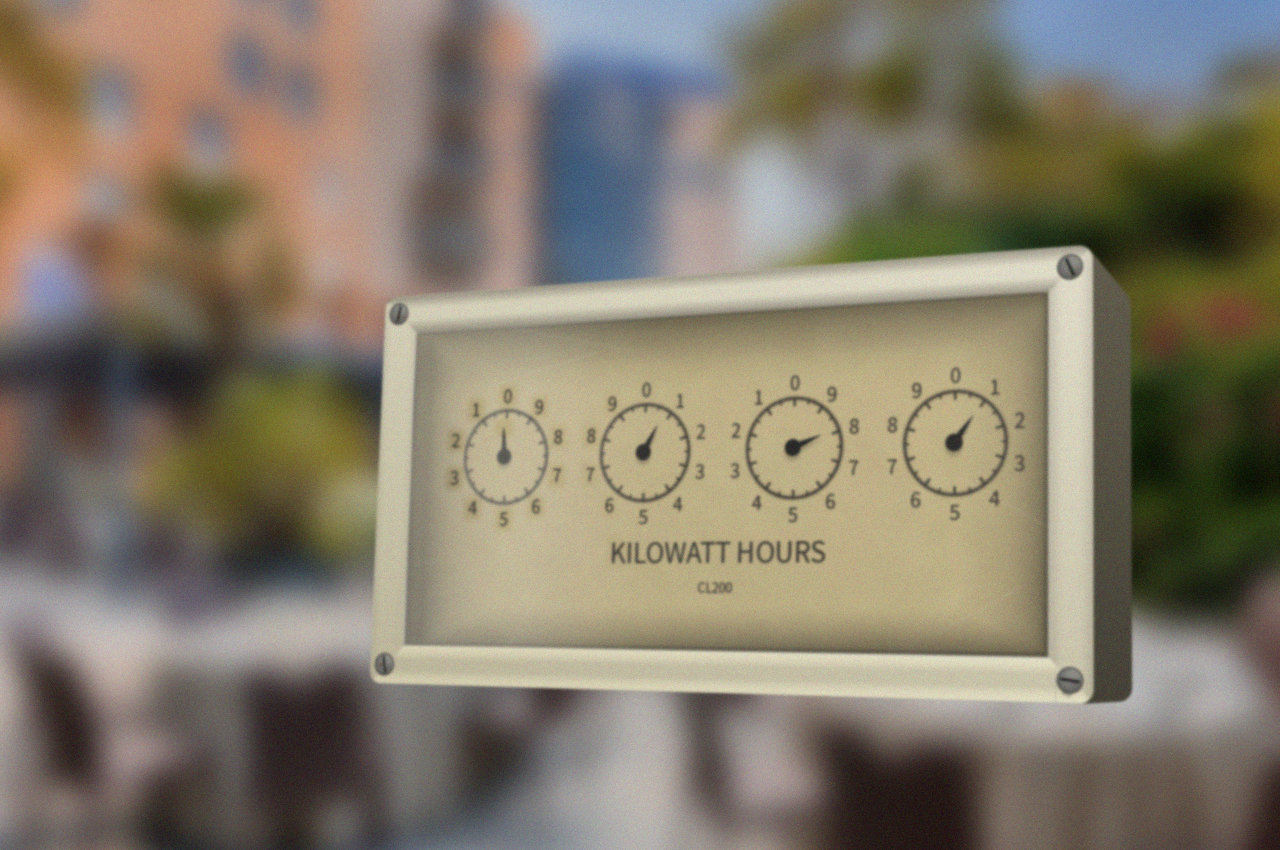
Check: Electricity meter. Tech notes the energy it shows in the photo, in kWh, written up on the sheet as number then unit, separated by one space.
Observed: 81 kWh
